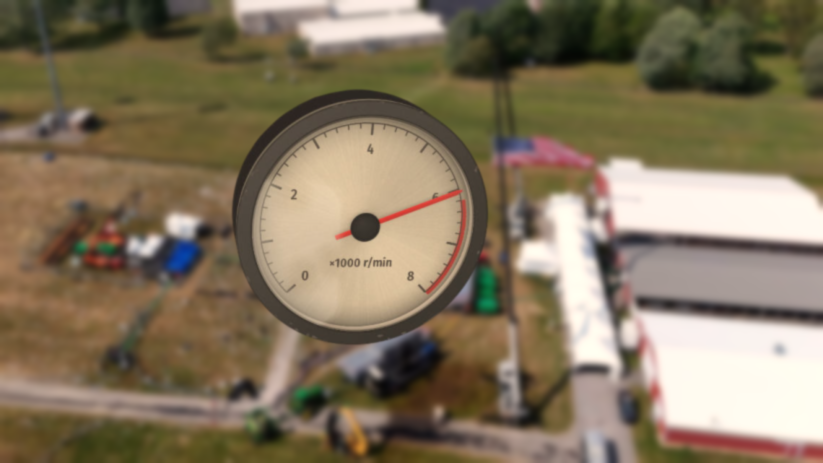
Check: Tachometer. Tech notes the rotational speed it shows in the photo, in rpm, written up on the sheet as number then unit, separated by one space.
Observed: 6000 rpm
